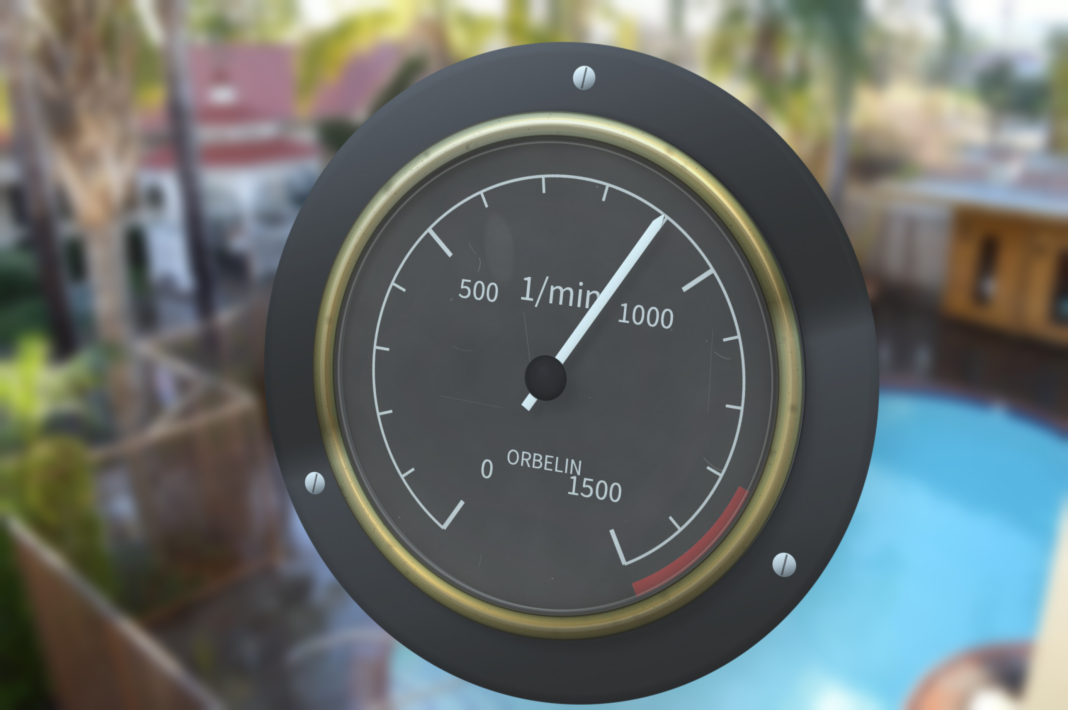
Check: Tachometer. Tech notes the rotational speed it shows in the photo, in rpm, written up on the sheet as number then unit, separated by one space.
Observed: 900 rpm
